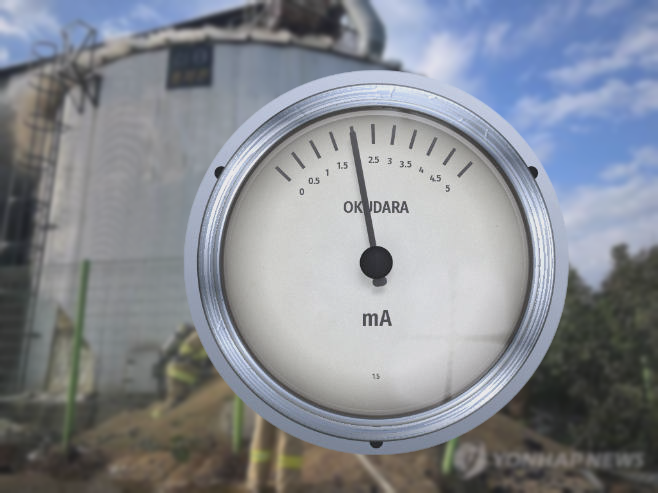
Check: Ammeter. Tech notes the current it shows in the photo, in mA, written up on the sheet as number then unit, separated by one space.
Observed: 2 mA
